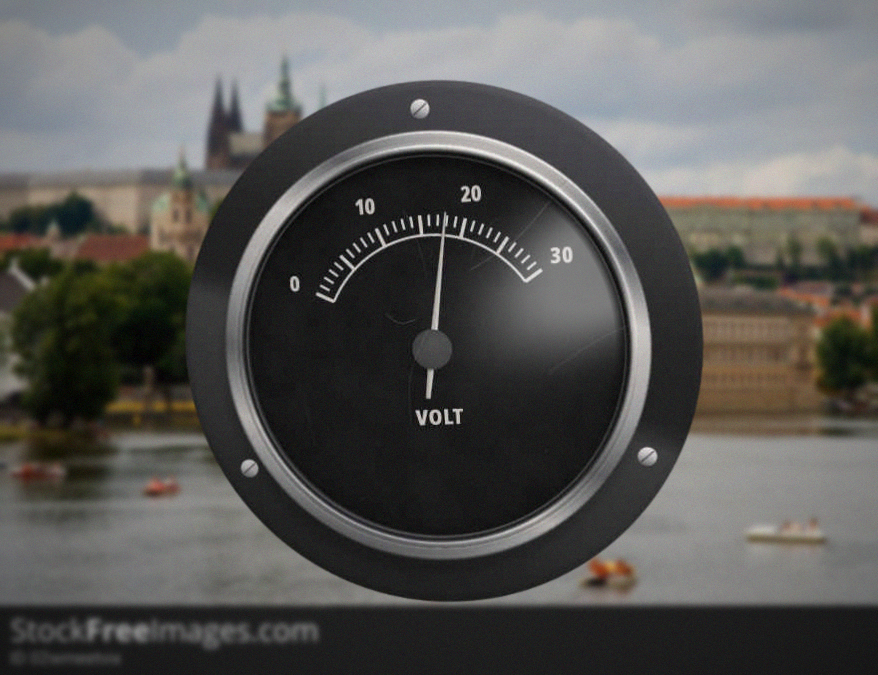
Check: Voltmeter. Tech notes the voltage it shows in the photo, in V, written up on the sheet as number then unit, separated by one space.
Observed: 18 V
